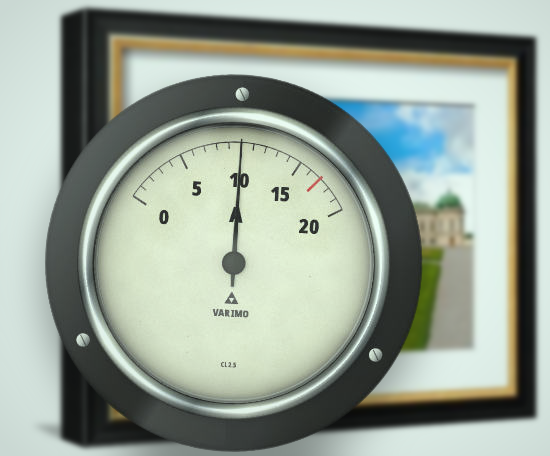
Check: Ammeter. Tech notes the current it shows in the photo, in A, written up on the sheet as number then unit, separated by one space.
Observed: 10 A
